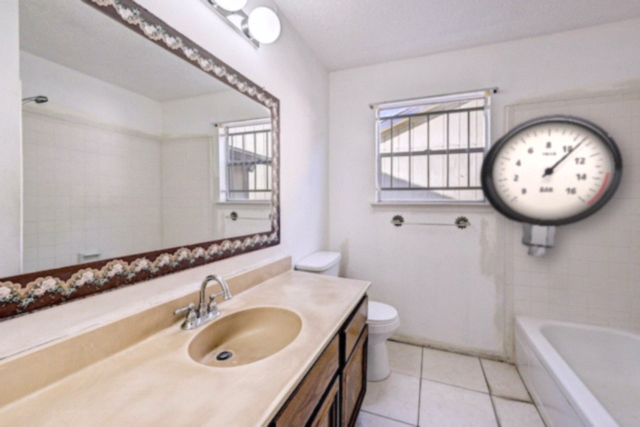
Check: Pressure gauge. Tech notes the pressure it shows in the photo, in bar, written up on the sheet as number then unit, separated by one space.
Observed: 10.5 bar
